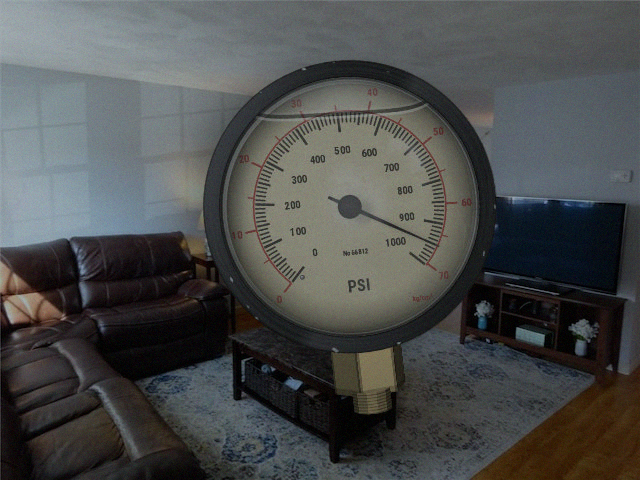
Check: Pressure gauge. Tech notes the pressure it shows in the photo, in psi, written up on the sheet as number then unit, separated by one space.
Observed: 950 psi
